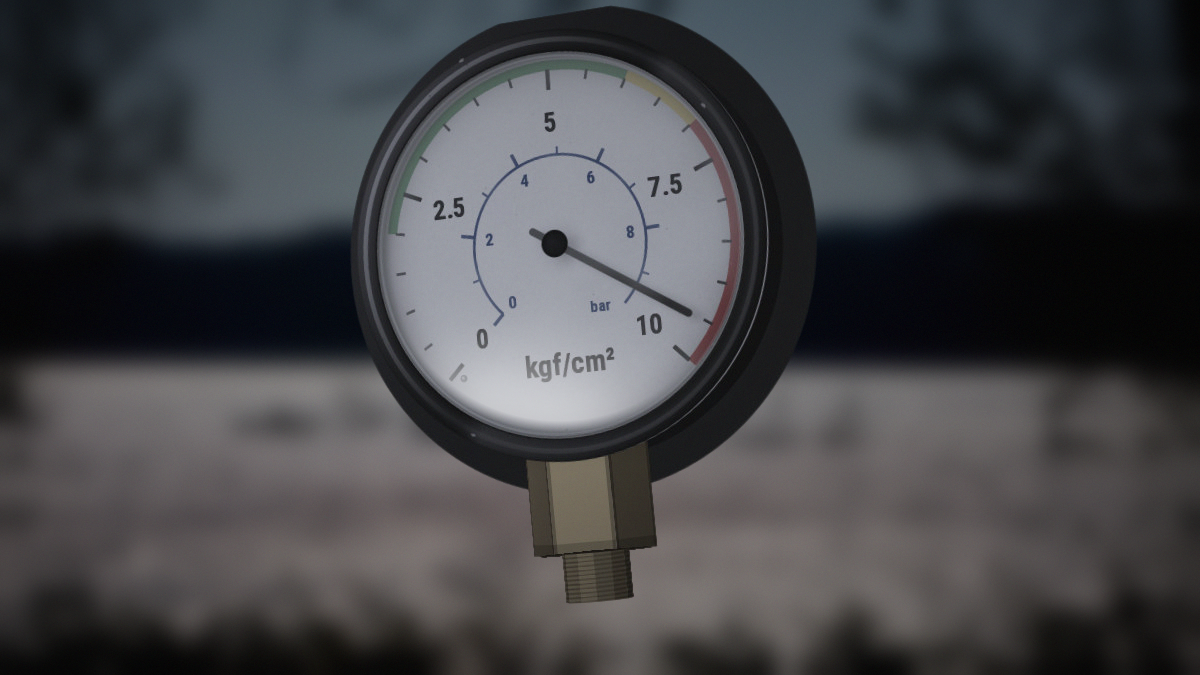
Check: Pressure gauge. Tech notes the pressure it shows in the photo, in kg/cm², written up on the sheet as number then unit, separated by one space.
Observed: 9.5 kg/cm²
